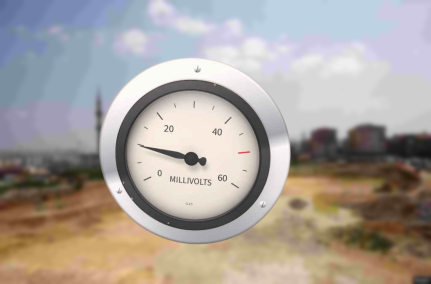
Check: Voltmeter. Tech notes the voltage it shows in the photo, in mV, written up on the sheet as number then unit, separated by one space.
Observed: 10 mV
